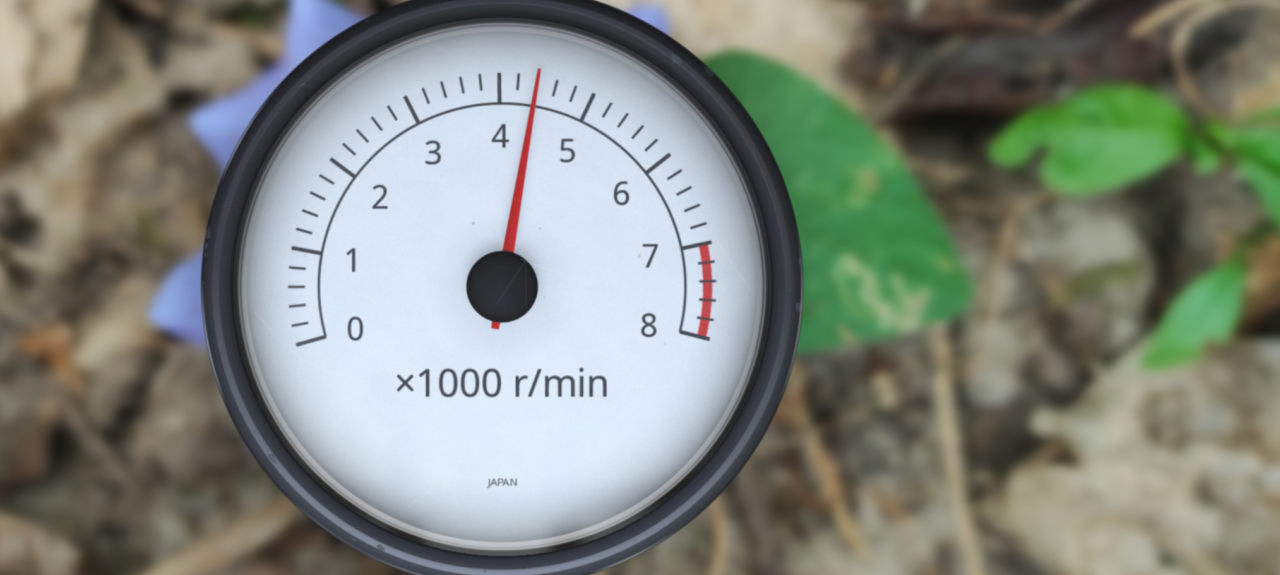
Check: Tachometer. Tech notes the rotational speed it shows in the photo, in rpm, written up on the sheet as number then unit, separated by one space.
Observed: 4400 rpm
